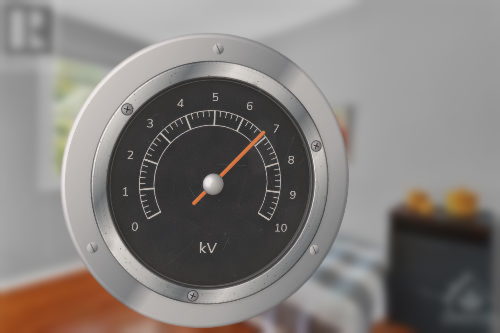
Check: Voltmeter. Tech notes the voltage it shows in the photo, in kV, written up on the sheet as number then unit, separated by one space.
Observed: 6.8 kV
